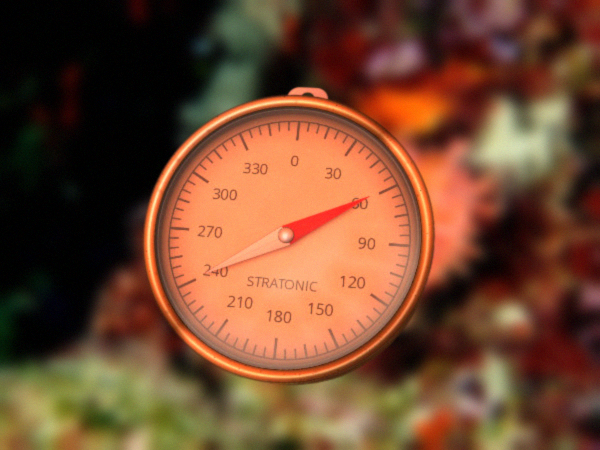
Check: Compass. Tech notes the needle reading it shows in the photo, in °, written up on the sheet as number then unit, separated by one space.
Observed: 60 °
